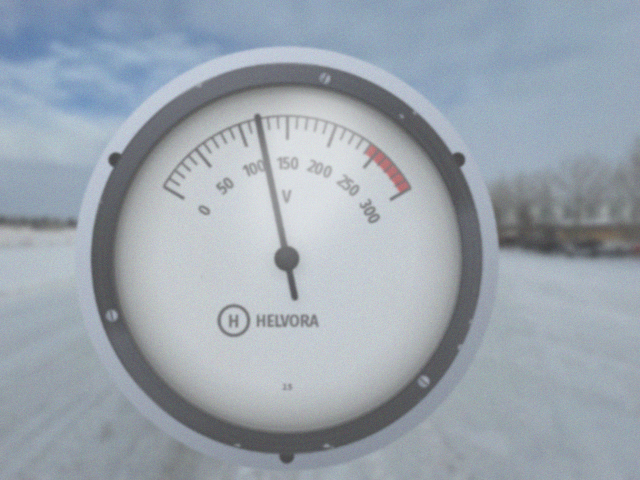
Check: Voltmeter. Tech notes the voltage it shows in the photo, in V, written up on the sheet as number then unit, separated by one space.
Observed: 120 V
